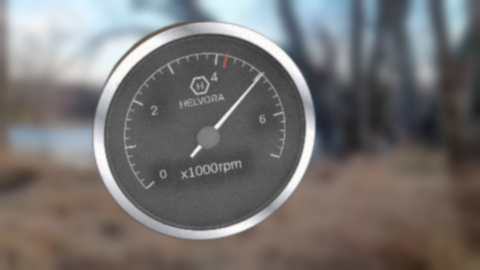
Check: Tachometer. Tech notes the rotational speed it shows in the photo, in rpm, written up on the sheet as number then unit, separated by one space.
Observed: 5000 rpm
